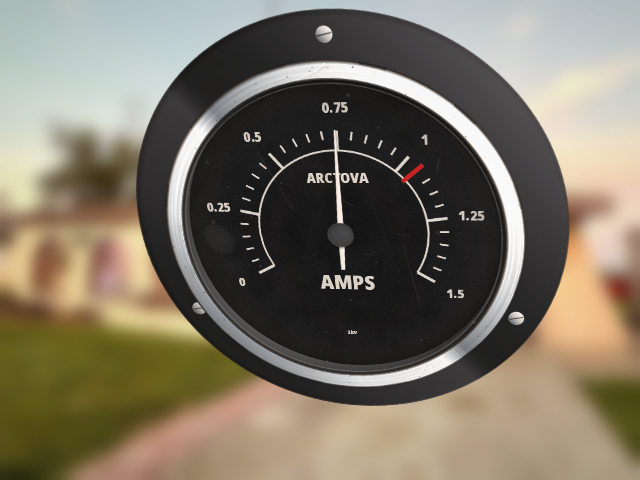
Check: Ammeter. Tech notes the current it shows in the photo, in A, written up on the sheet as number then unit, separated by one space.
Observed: 0.75 A
